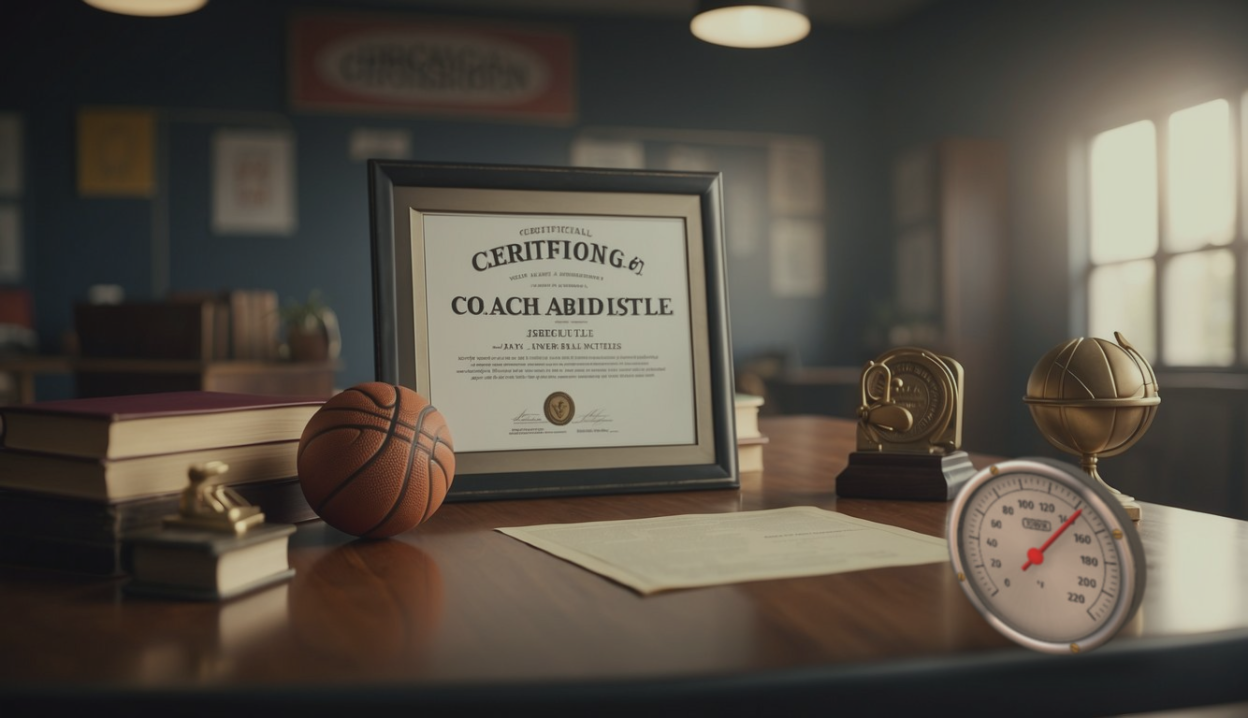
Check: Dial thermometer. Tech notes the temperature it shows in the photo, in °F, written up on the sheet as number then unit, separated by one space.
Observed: 144 °F
